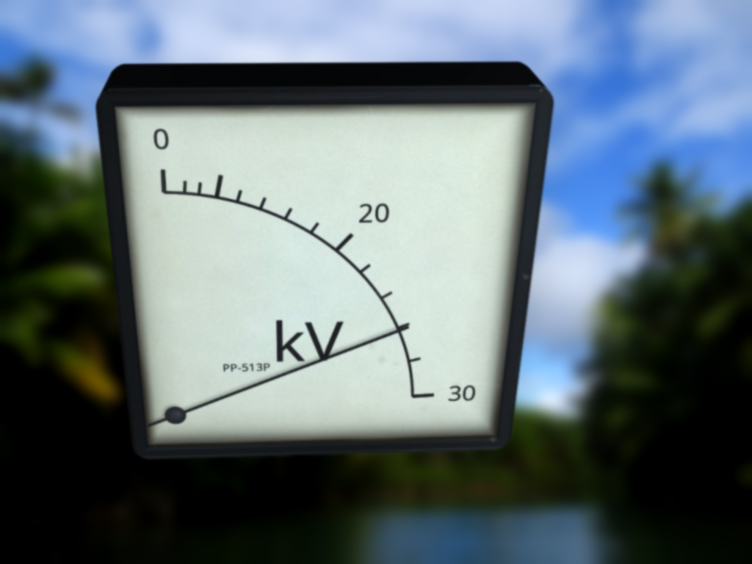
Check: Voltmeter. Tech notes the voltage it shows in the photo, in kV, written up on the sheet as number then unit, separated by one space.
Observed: 26 kV
